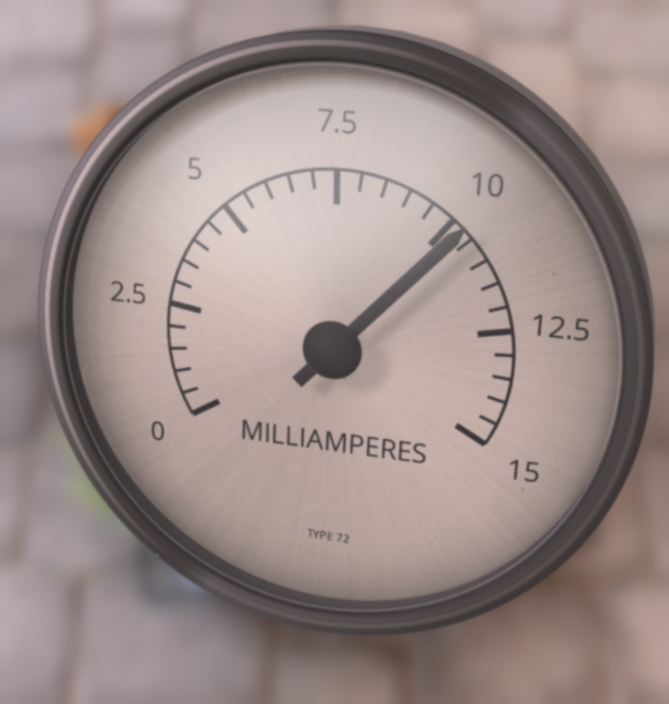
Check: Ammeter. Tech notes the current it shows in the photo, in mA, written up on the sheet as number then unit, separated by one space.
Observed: 10.25 mA
